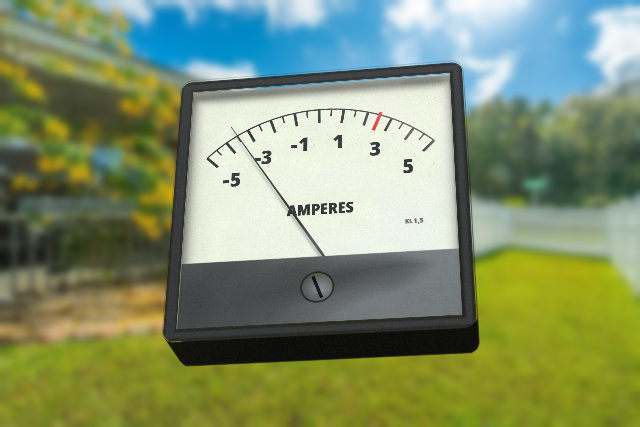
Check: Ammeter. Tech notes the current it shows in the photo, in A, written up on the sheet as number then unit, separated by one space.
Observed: -3.5 A
